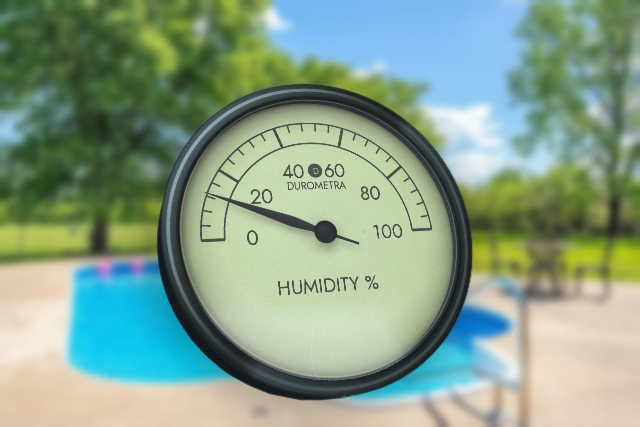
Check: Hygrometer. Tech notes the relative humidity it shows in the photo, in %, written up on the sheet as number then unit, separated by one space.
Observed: 12 %
